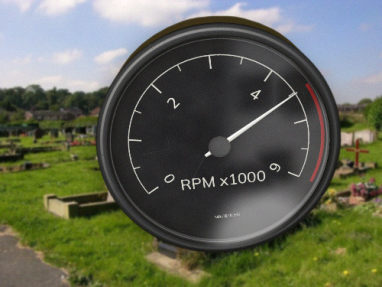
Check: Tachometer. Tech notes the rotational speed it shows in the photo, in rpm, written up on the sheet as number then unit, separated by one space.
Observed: 4500 rpm
